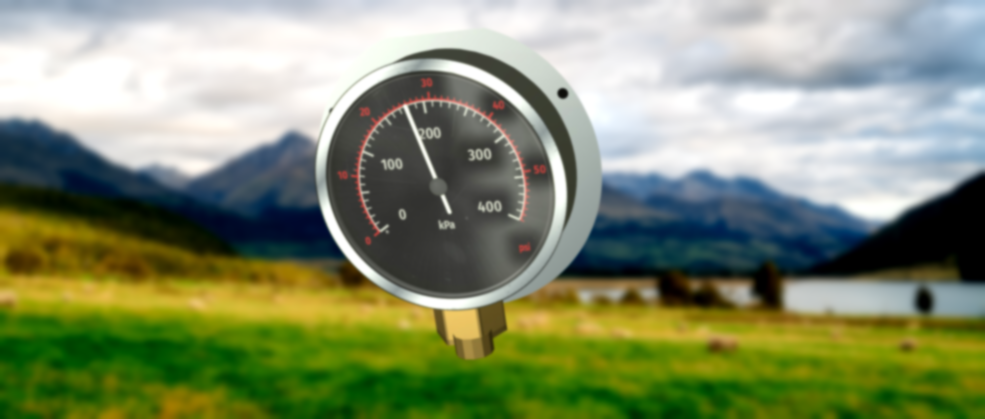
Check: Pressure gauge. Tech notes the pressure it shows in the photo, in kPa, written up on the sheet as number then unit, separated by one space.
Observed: 180 kPa
